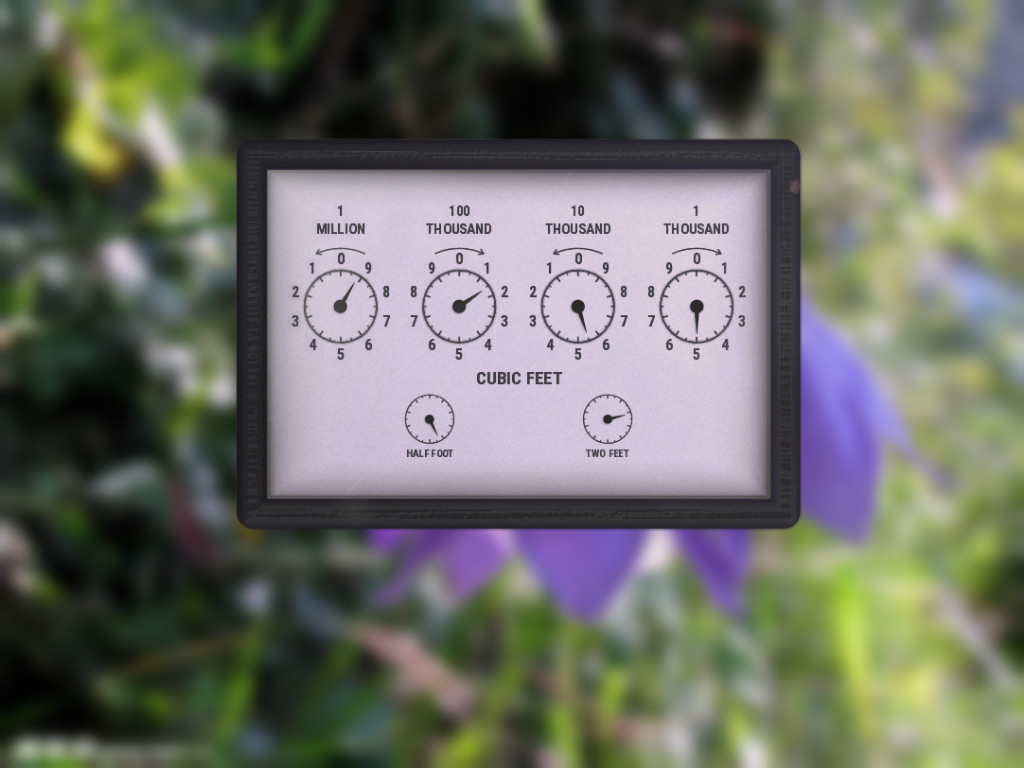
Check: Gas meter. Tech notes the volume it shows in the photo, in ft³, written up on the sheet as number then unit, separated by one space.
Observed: 915500 ft³
